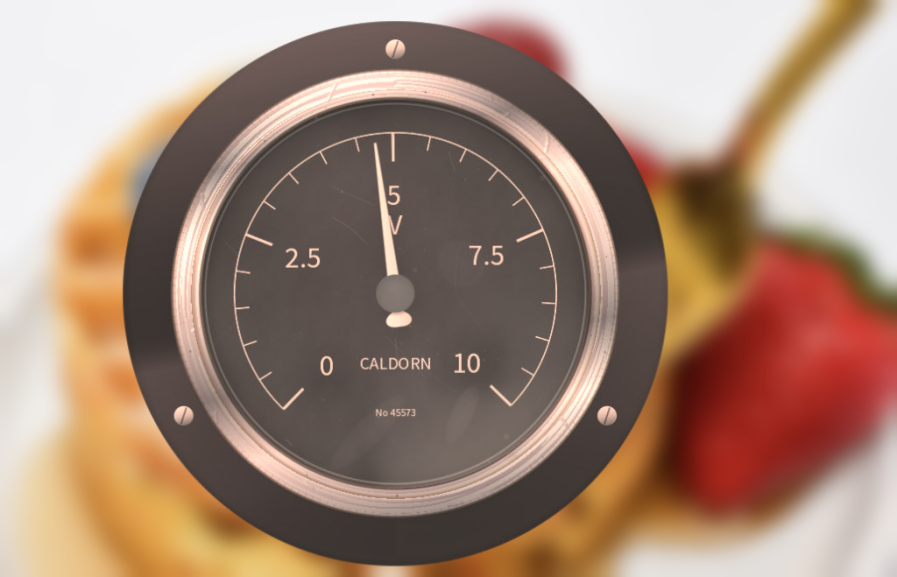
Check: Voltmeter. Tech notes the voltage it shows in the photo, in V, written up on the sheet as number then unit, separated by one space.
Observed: 4.75 V
